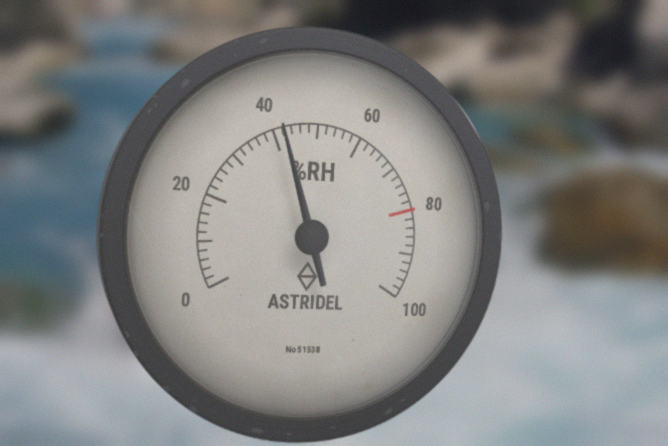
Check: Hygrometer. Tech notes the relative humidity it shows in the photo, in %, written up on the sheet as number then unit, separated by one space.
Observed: 42 %
